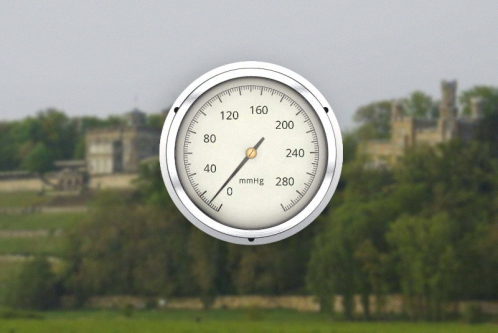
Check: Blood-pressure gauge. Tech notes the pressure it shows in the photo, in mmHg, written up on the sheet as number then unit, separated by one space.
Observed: 10 mmHg
